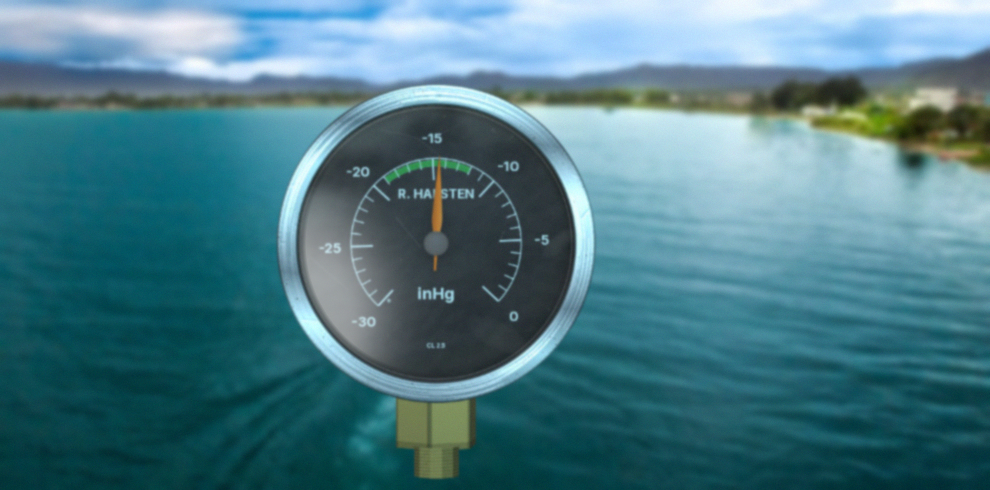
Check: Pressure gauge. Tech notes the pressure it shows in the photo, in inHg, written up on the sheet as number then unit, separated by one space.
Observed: -14.5 inHg
